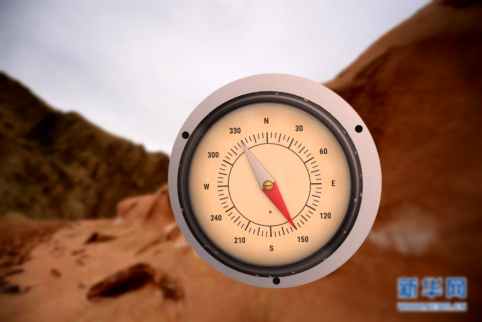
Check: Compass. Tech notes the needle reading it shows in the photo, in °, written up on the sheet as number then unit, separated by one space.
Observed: 150 °
